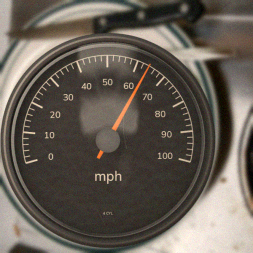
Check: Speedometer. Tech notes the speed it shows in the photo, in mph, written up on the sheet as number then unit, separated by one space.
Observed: 64 mph
